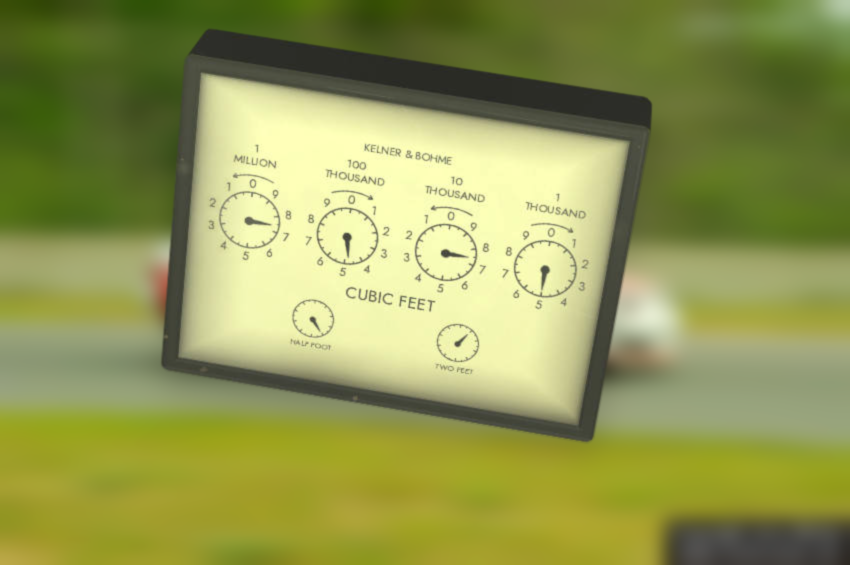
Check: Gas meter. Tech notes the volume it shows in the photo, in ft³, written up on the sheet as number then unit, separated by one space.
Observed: 747500 ft³
